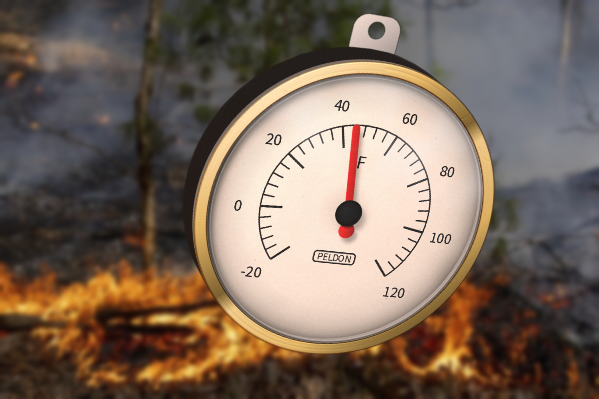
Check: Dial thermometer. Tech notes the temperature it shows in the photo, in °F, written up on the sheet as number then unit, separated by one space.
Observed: 44 °F
